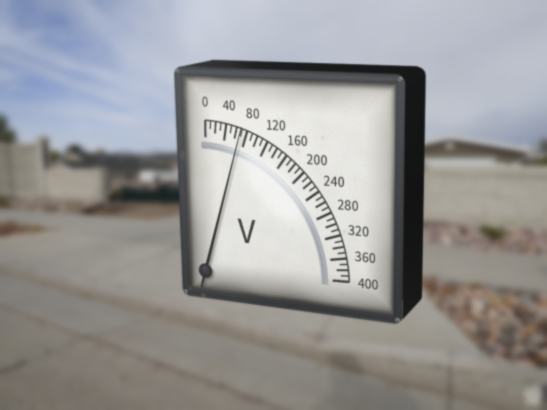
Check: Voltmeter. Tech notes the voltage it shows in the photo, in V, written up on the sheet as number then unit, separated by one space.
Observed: 70 V
